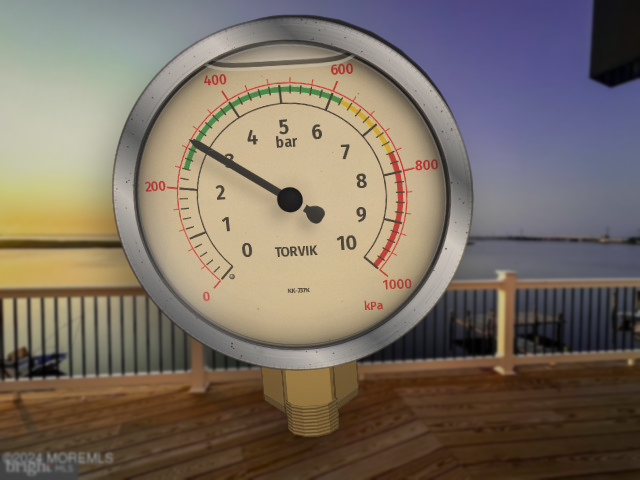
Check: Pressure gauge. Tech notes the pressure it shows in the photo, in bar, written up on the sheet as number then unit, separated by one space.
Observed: 3 bar
